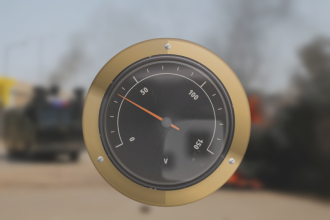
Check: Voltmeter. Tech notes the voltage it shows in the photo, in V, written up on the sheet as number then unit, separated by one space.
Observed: 35 V
